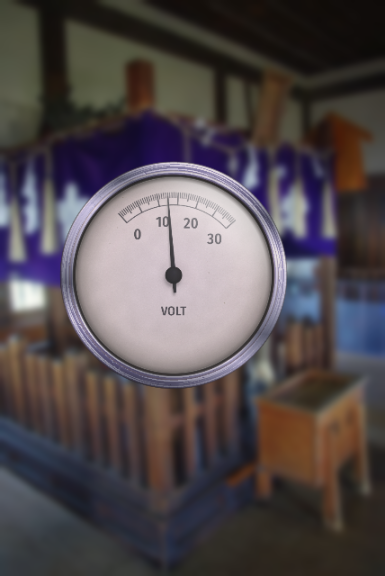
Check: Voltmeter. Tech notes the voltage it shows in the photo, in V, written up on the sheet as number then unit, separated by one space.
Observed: 12.5 V
